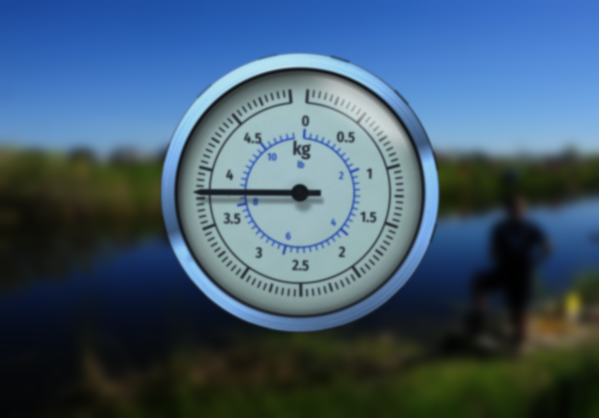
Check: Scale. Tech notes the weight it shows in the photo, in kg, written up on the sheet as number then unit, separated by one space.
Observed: 3.8 kg
